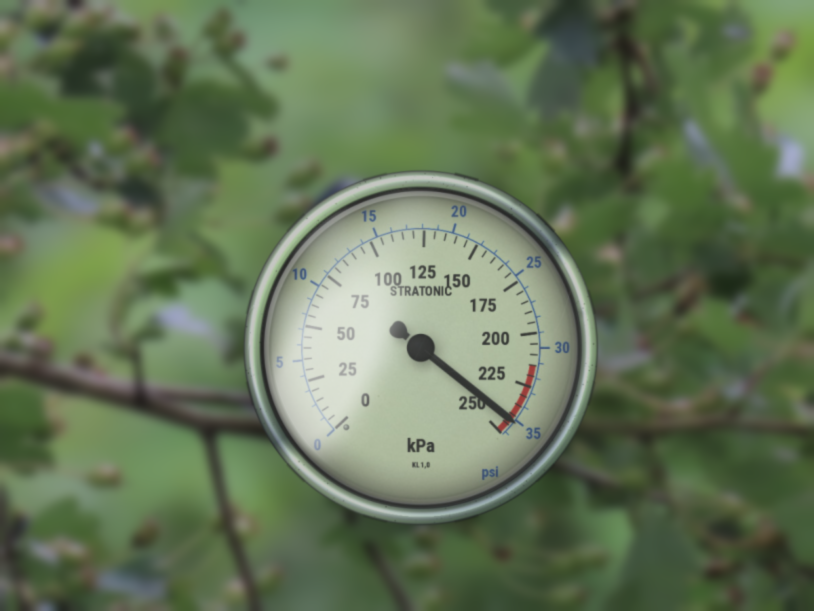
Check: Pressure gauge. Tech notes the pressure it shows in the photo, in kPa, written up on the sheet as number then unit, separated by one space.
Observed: 242.5 kPa
